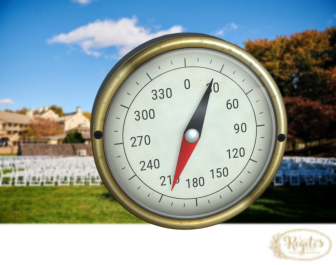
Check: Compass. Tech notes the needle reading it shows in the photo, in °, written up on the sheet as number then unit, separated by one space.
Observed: 205 °
